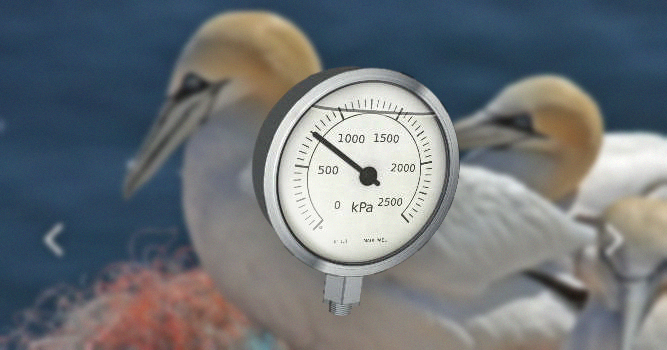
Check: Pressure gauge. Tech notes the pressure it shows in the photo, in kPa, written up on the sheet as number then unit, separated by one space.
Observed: 750 kPa
